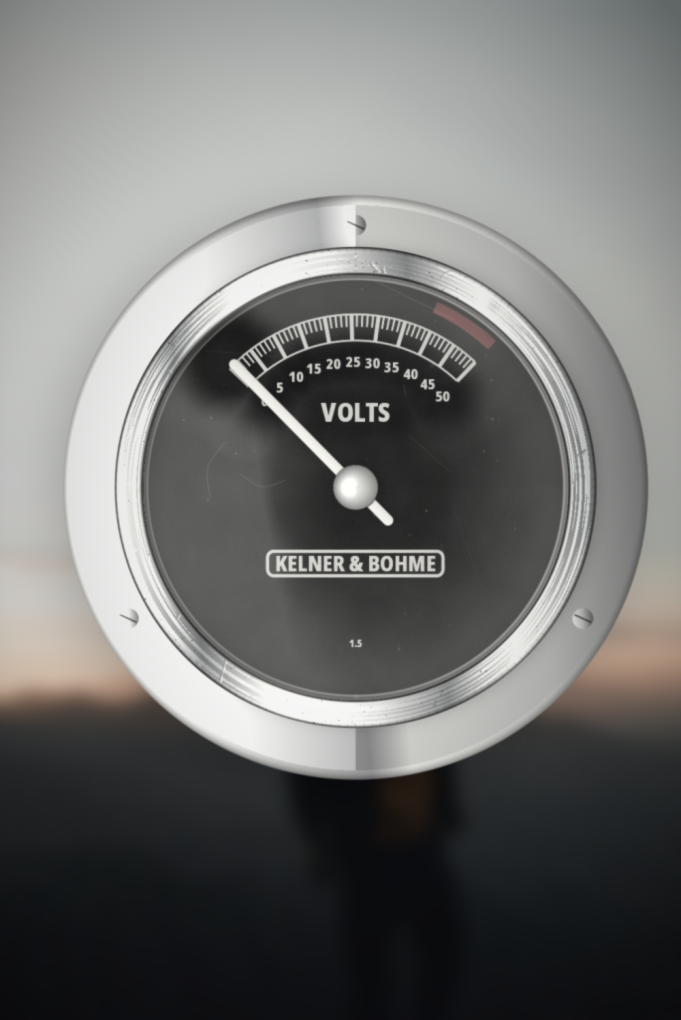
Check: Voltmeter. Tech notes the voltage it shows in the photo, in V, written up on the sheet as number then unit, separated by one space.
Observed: 1 V
